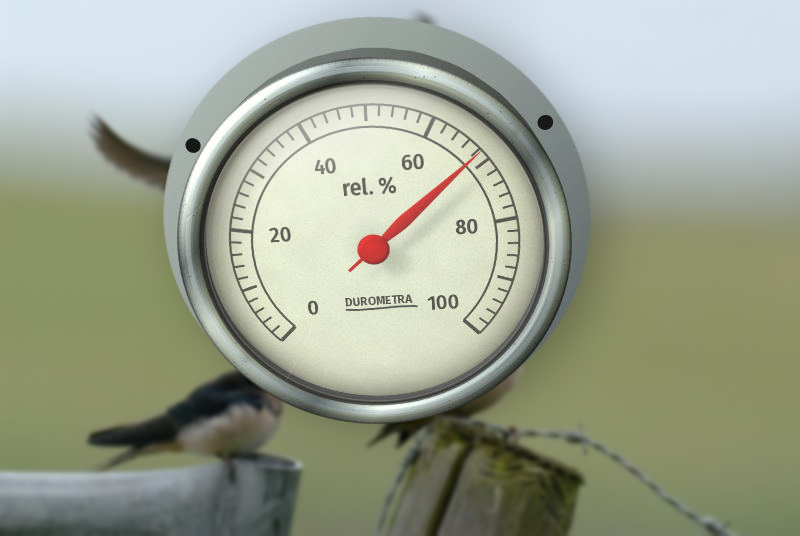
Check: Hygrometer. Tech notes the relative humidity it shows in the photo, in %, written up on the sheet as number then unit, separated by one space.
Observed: 68 %
